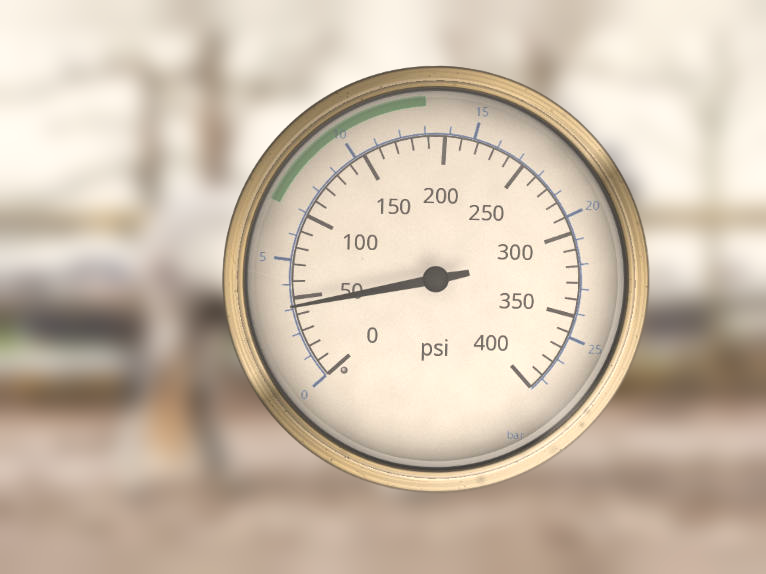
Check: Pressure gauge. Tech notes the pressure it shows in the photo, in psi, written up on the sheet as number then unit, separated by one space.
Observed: 45 psi
